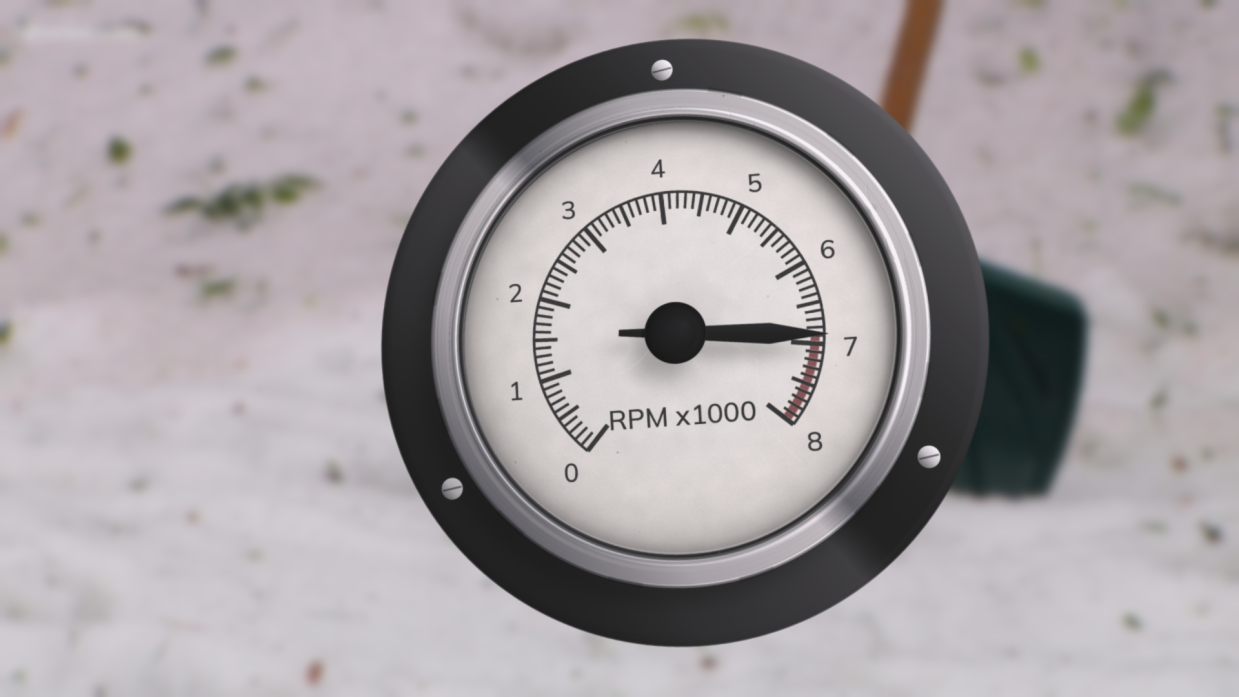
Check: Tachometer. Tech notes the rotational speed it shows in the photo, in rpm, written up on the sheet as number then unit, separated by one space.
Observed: 6900 rpm
